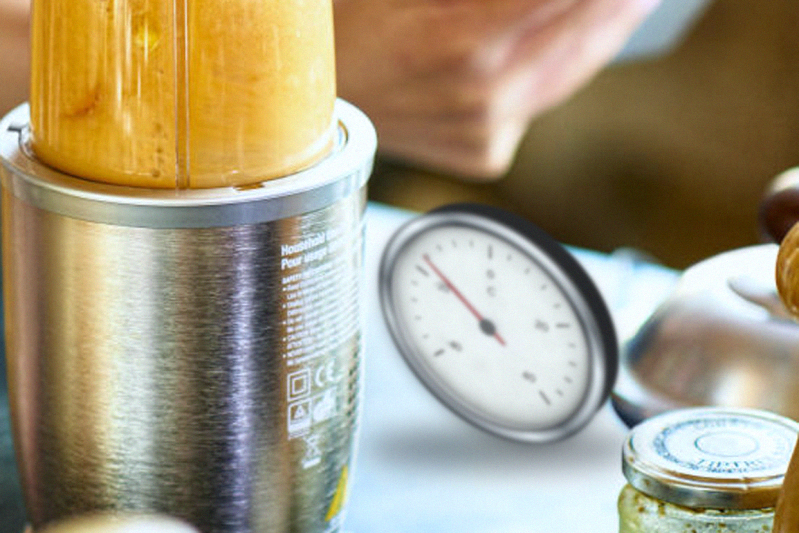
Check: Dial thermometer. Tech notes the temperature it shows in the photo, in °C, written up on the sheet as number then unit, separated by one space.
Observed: -16 °C
